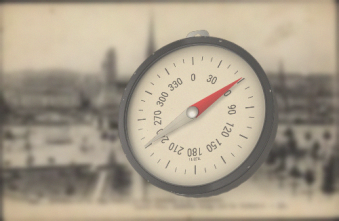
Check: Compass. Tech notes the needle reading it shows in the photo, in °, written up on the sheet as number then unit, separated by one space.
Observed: 60 °
